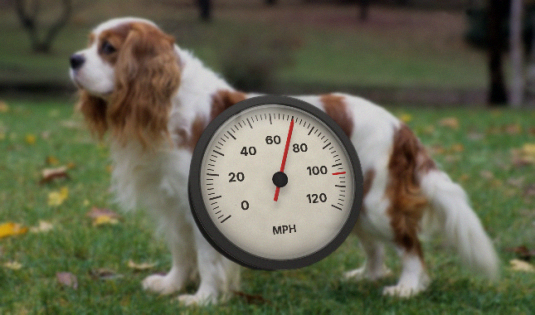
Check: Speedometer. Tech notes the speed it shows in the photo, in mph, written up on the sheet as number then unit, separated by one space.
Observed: 70 mph
